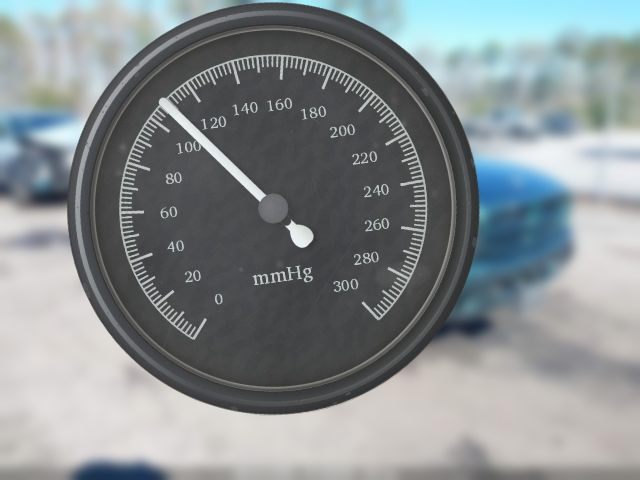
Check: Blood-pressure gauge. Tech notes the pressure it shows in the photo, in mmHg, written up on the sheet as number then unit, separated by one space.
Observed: 108 mmHg
